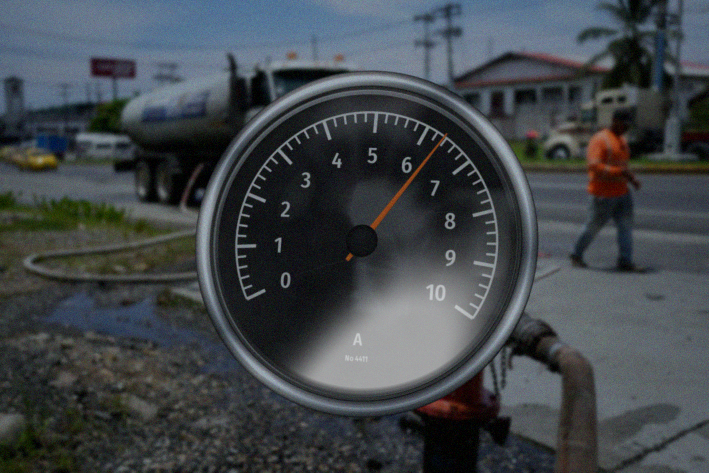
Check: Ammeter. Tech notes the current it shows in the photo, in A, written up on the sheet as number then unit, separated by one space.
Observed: 6.4 A
